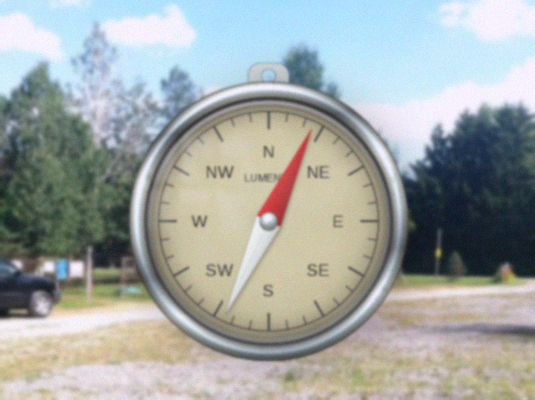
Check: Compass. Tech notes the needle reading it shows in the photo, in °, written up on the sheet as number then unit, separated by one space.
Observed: 25 °
